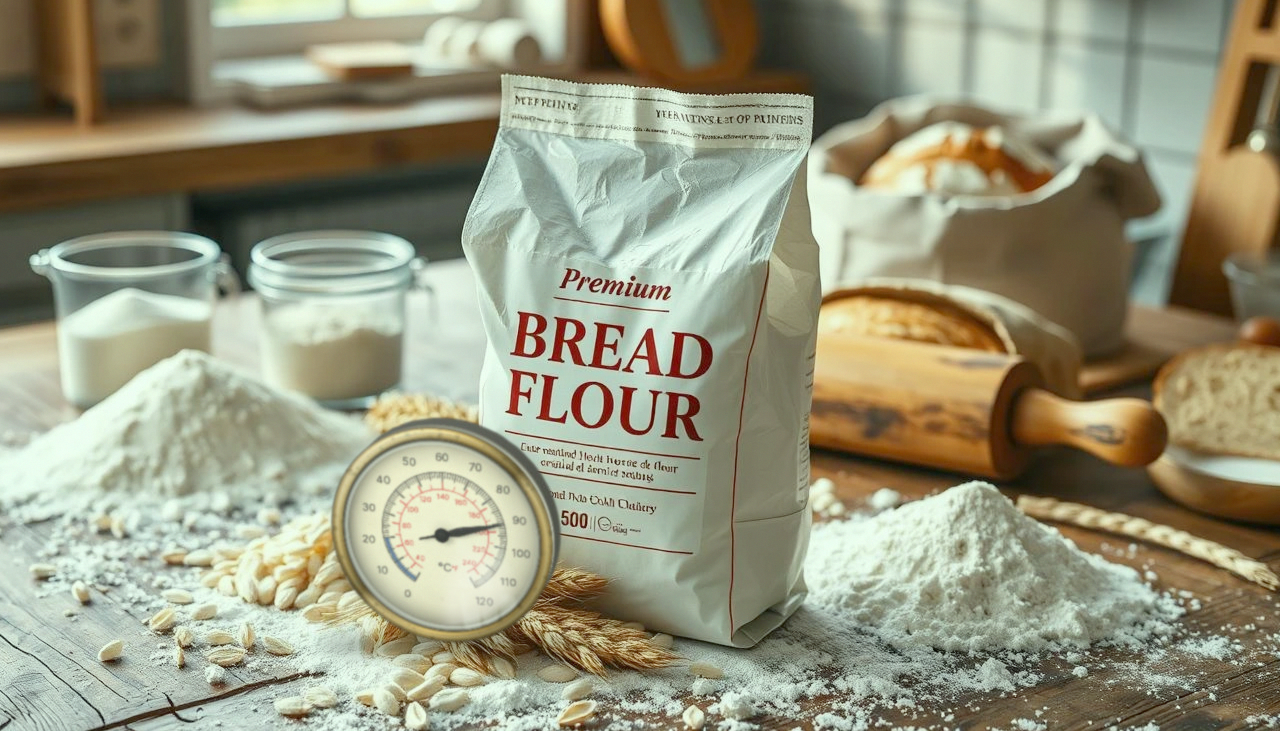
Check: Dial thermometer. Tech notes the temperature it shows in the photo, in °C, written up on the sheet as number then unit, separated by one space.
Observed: 90 °C
